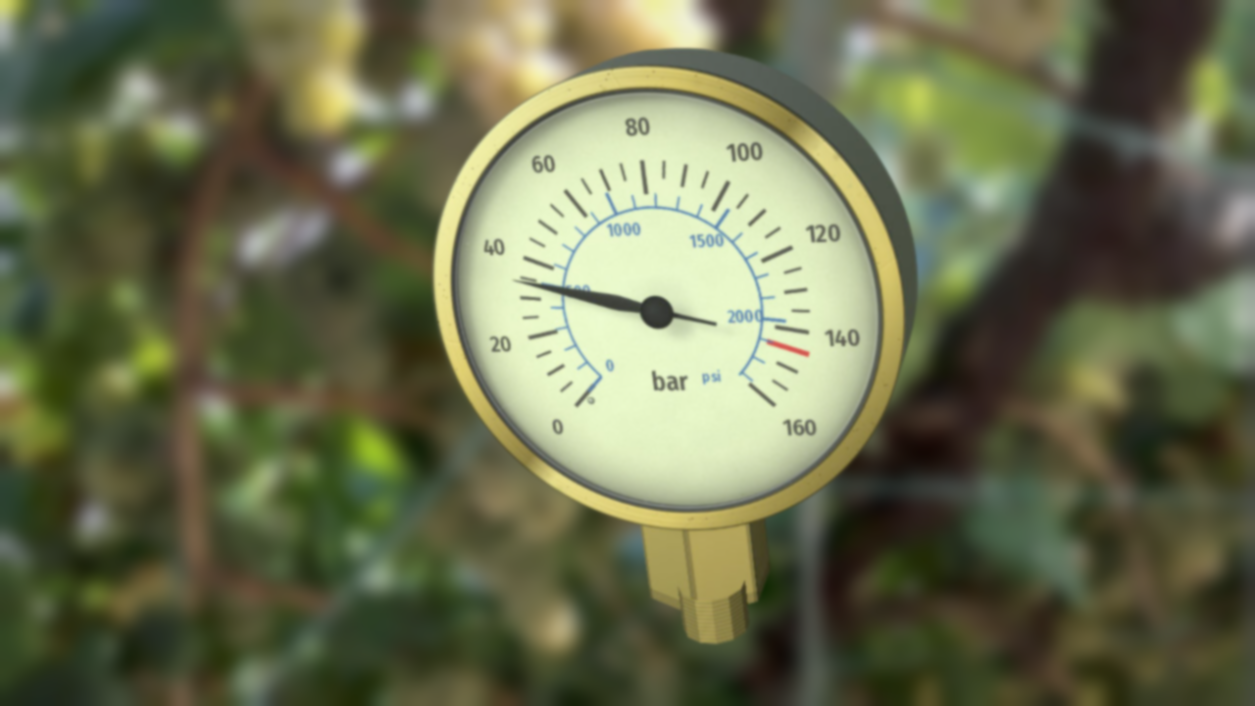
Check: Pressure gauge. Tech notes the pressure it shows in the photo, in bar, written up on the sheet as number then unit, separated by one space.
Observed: 35 bar
